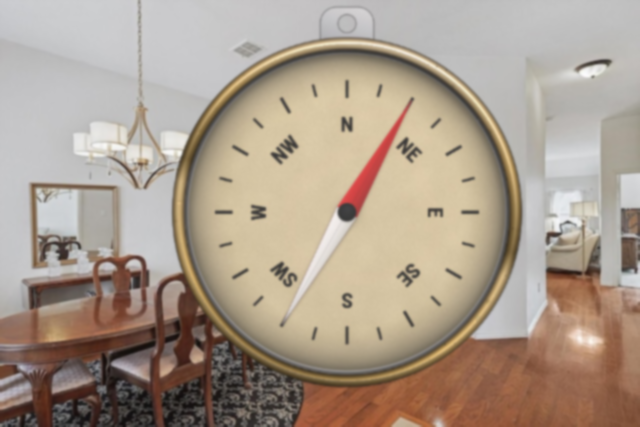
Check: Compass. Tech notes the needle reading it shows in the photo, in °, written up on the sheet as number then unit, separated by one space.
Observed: 30 °
